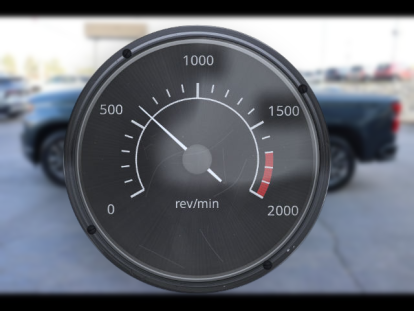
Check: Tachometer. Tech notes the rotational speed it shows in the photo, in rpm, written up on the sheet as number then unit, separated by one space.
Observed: 600 rpm
